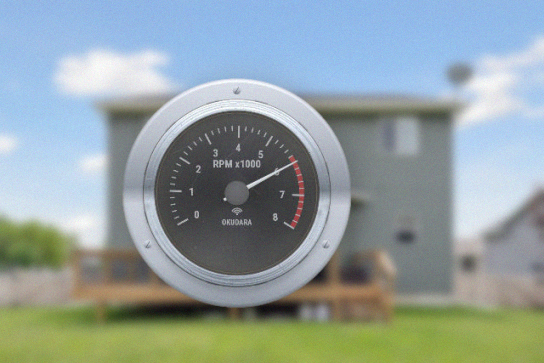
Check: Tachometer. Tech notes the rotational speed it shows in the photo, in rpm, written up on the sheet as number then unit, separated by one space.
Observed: 6000 rpm
